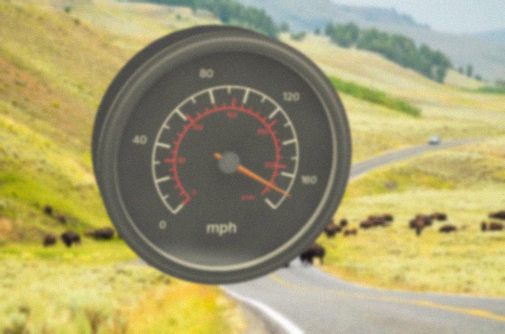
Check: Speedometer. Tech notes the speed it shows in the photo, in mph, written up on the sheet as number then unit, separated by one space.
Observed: 170 mph
